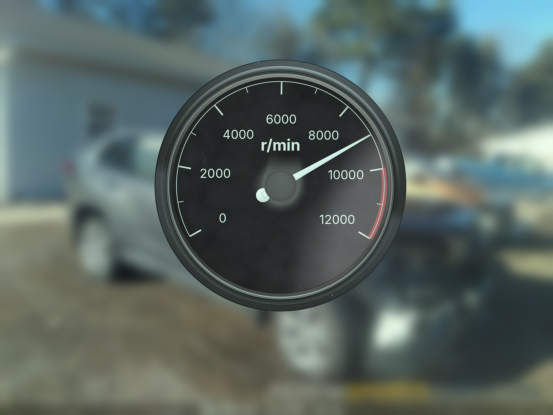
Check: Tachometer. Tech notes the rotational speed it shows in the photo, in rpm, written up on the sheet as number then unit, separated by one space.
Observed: 9000 rpm
